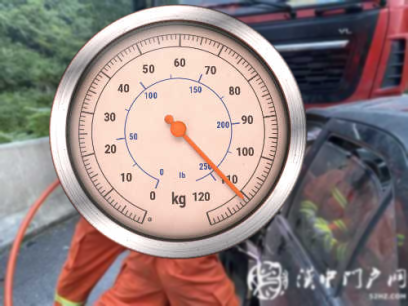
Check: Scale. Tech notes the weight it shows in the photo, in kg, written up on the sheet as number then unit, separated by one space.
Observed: 111 kg
